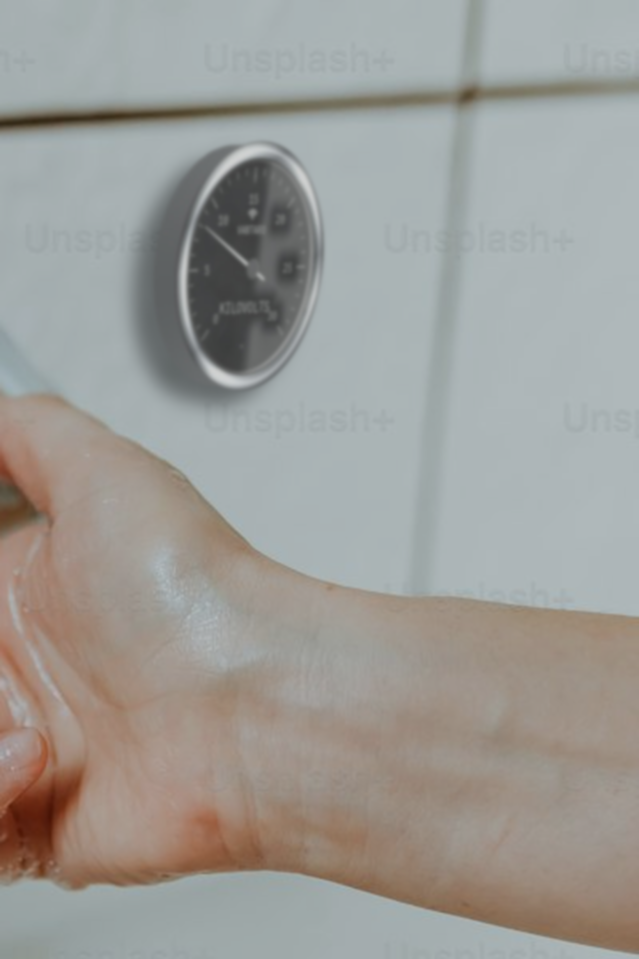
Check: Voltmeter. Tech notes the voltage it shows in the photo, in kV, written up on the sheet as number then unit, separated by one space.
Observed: 8 kV
